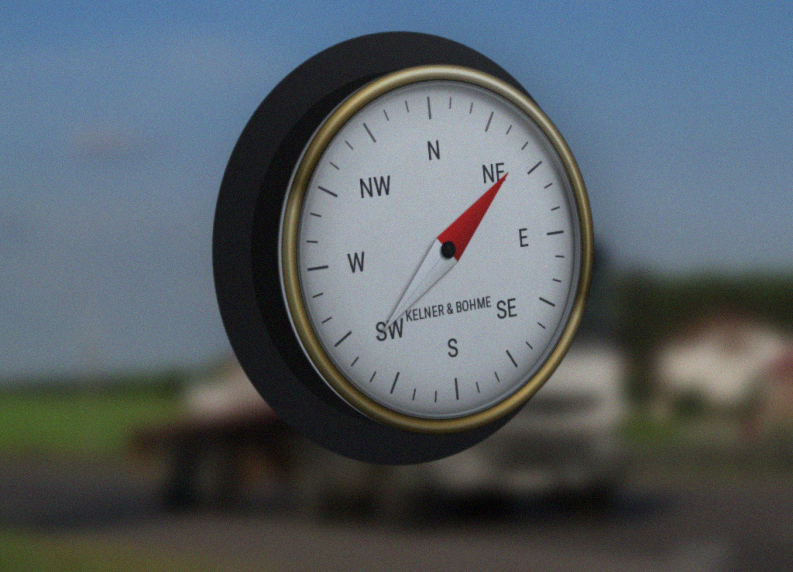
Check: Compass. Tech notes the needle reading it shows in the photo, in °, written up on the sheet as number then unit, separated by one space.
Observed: 50 °
